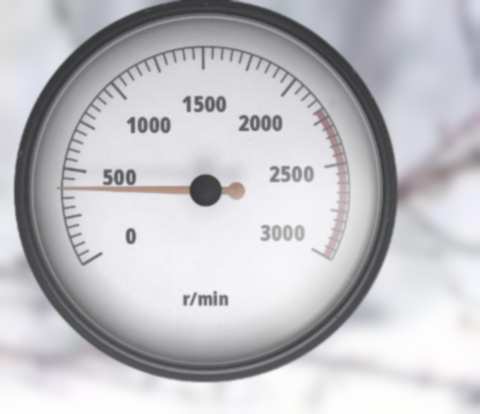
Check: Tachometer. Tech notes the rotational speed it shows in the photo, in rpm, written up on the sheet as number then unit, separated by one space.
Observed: 400 rpm
